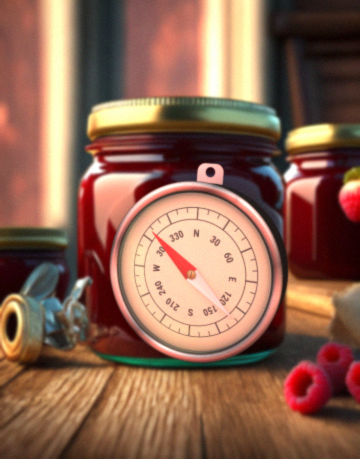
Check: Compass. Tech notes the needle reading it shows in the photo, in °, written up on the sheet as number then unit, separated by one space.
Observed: 310 °
